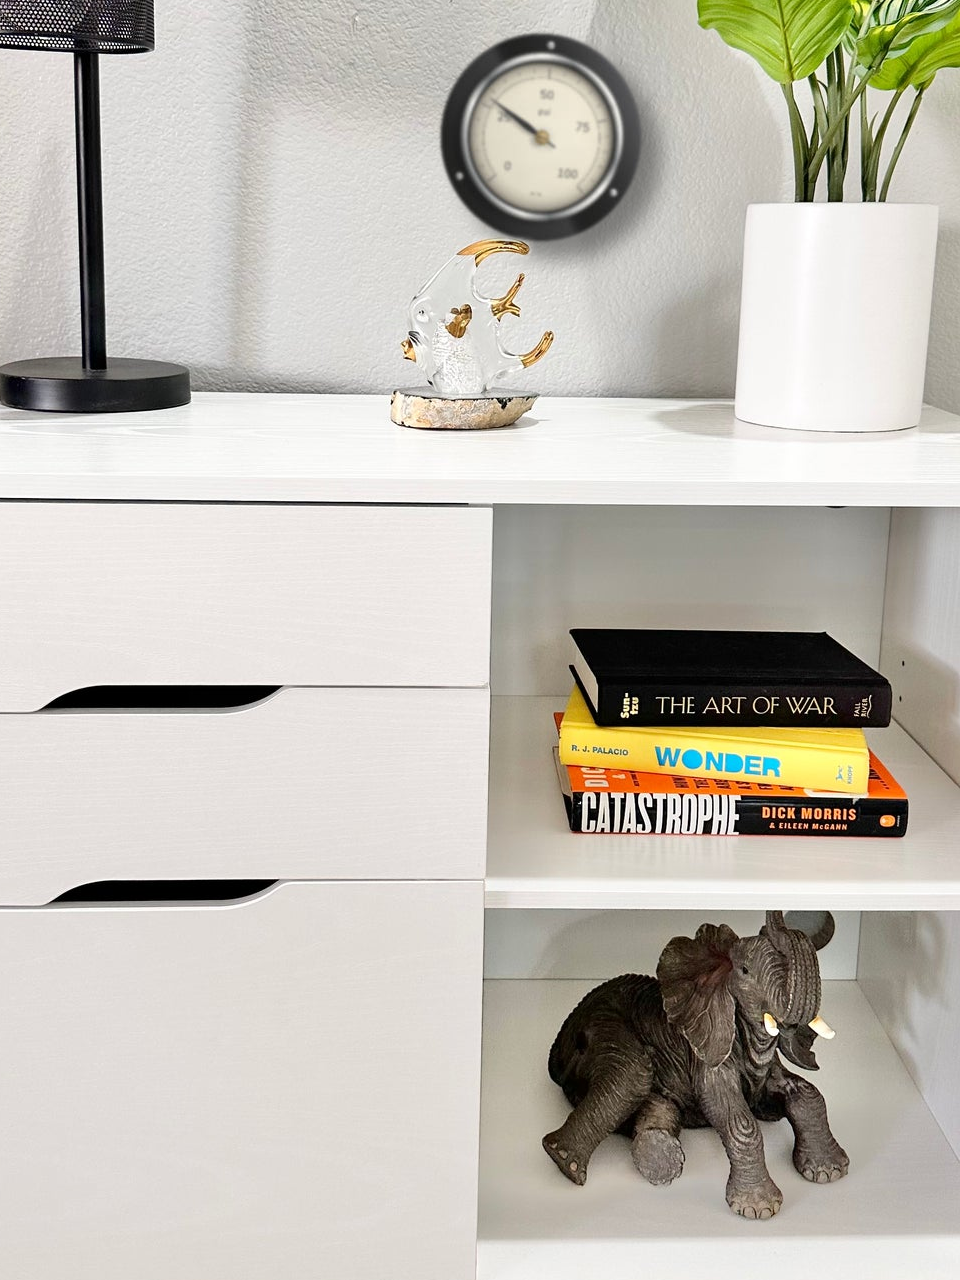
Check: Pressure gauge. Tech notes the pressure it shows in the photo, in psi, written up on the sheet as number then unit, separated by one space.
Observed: 27.5 psi
